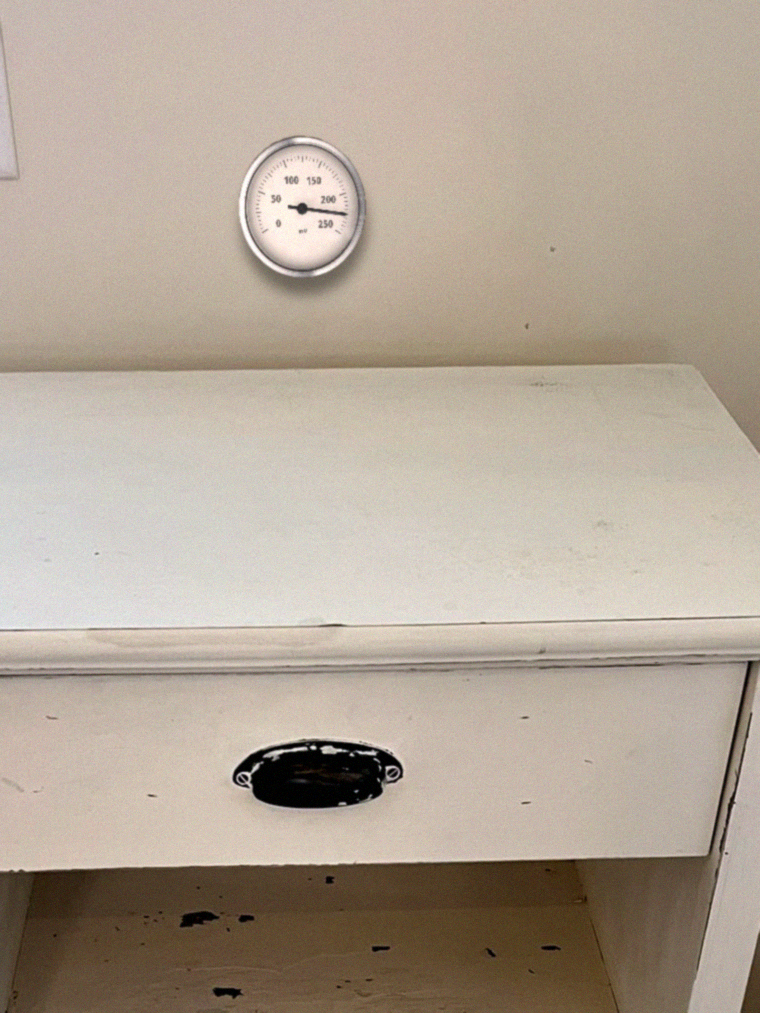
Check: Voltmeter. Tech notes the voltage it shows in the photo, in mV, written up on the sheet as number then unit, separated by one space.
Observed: 225 mV
